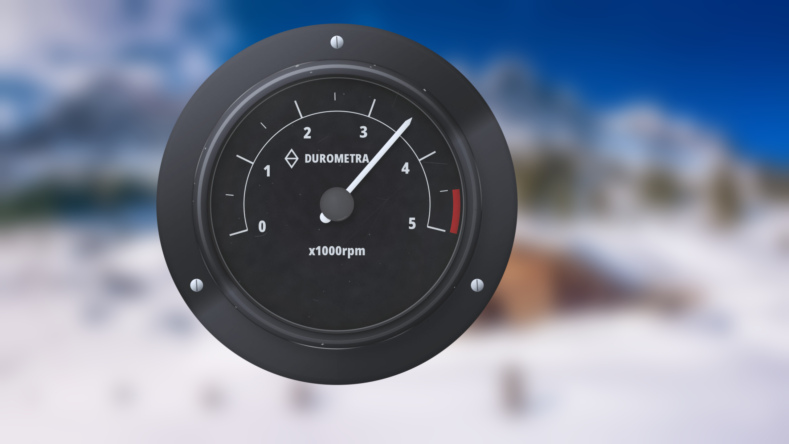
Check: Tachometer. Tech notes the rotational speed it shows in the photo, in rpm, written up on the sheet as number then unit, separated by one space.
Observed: 3500 rpm
